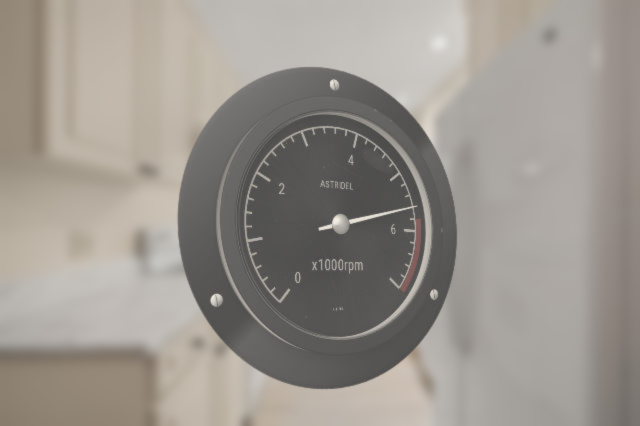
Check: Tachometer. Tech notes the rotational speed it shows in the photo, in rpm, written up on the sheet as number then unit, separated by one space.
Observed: 5600 rpm
